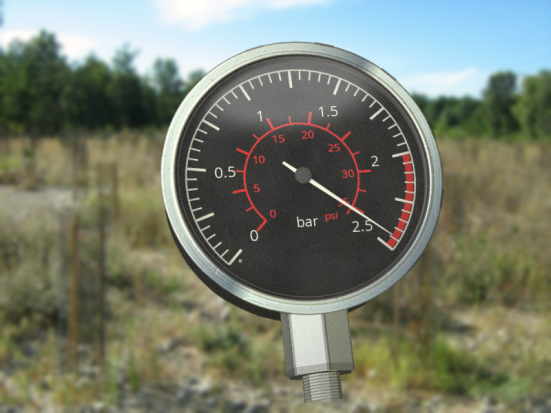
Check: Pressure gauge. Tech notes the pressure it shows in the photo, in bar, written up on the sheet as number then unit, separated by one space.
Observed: 2.45 bar
